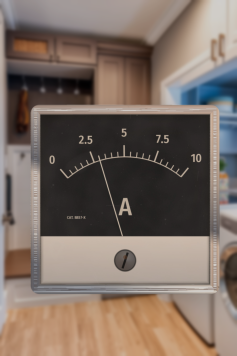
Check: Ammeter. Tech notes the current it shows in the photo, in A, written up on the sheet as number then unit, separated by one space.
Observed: 3 A
